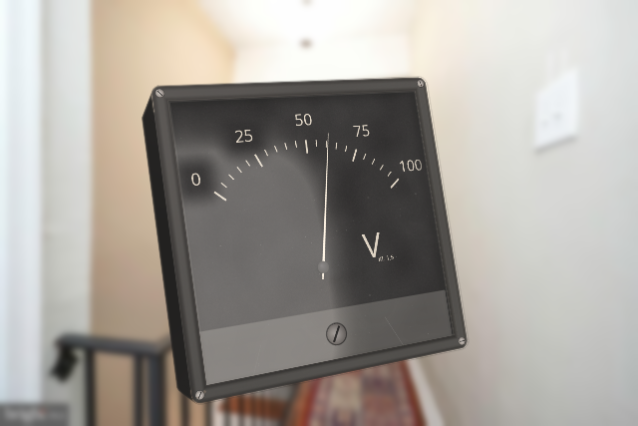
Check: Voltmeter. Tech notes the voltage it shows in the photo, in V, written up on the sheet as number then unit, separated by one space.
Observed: 60 V
